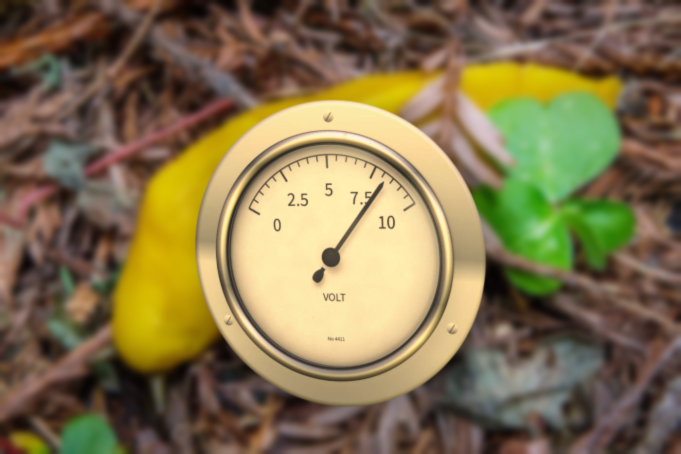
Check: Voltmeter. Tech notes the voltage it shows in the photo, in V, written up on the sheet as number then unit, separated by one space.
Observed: 8.25 V
